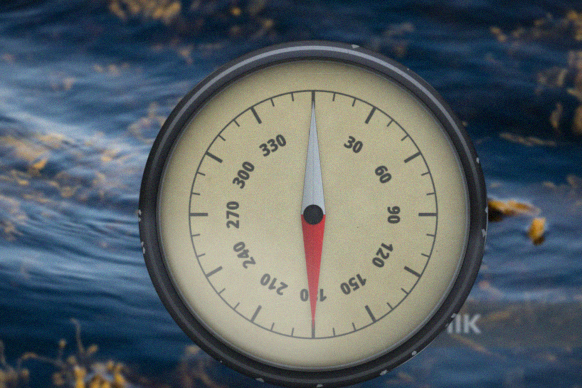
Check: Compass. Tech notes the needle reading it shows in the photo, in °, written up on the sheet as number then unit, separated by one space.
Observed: 180 °
